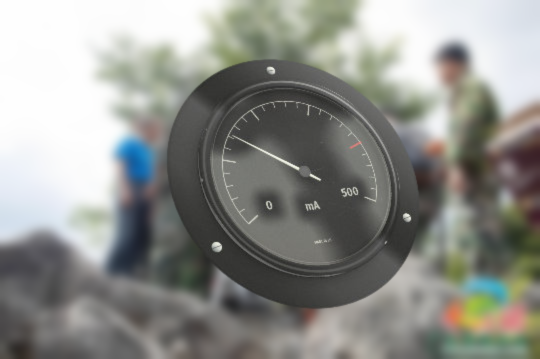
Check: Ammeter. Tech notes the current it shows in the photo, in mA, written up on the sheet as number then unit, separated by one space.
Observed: 140 mA
